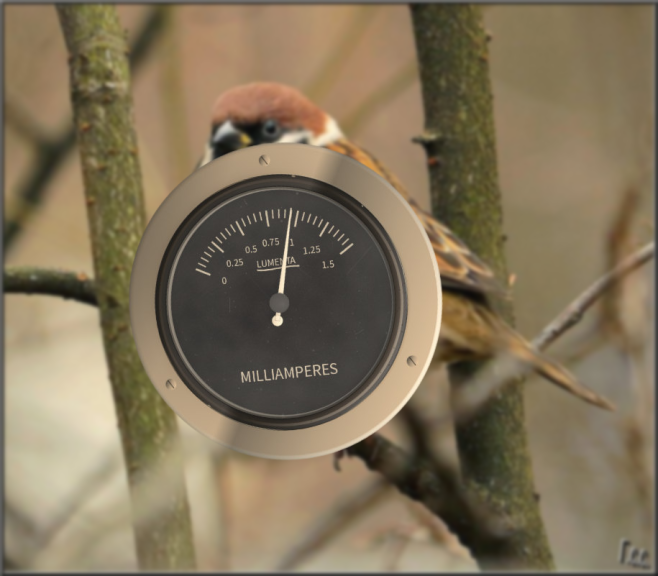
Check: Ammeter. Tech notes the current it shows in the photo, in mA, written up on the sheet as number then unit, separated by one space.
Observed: 0.95 mA
